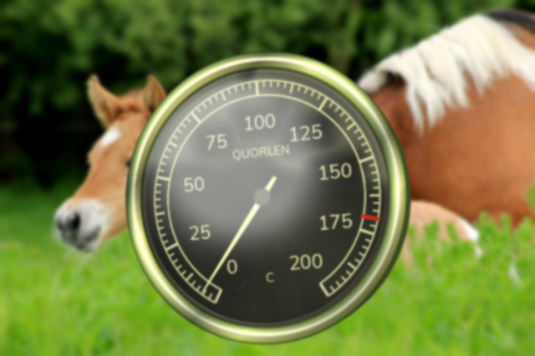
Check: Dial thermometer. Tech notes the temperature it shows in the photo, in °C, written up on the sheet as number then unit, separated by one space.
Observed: 5 °C
